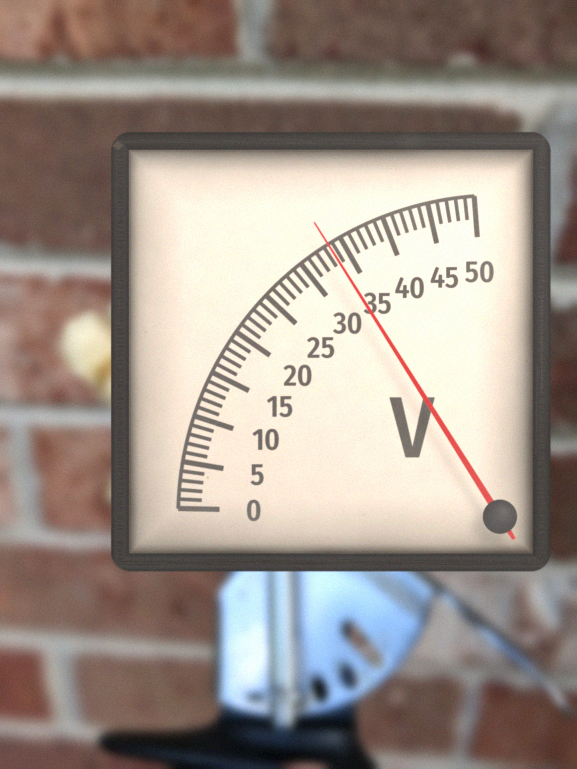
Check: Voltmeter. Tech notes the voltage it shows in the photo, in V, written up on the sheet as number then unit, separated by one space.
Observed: 33.5 V
